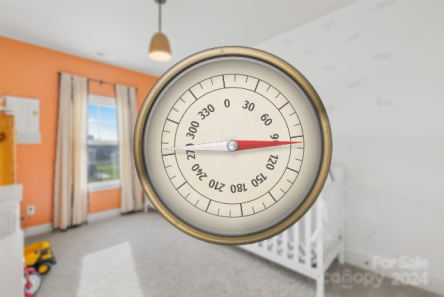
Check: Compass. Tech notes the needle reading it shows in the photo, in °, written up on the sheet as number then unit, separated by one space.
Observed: 95 °
